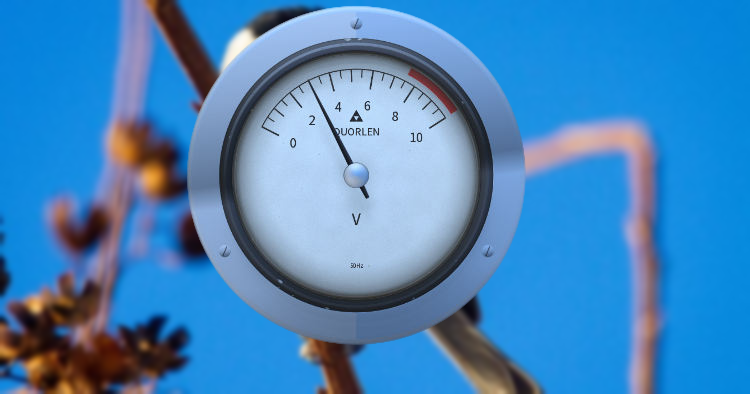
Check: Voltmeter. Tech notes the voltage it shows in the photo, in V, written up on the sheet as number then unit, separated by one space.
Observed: 3 V
